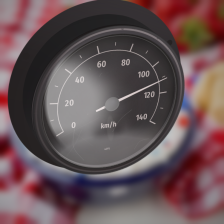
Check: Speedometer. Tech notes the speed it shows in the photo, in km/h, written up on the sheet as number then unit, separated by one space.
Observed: 110 km/h
